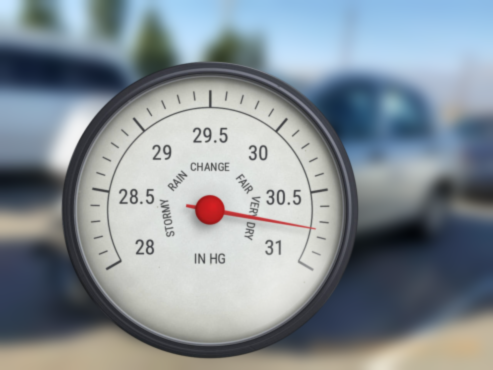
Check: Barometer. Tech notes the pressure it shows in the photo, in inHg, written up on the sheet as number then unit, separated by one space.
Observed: 30.75 inHg
